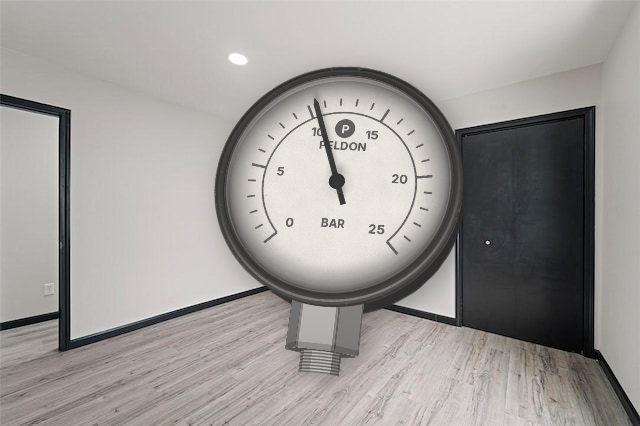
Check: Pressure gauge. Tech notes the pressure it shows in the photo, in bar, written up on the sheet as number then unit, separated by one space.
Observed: 10.5 bar
